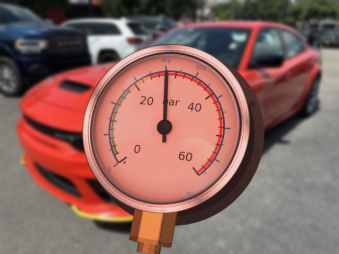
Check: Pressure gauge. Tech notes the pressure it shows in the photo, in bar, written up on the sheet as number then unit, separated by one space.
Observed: 28 bar
